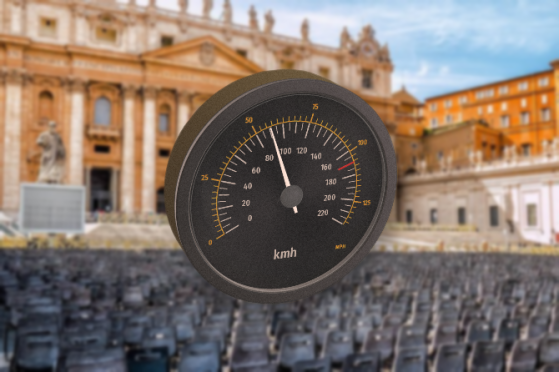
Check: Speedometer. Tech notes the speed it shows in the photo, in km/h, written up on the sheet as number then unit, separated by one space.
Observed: 90 km/h
